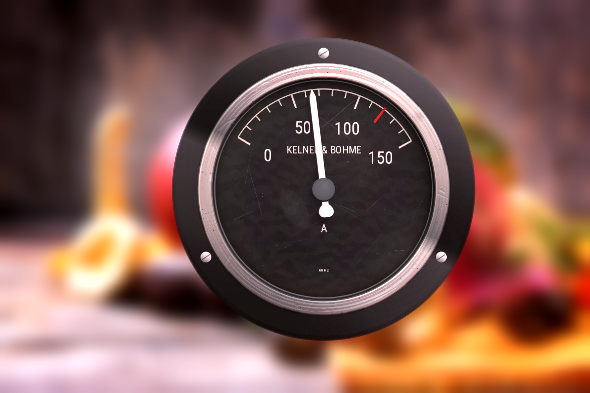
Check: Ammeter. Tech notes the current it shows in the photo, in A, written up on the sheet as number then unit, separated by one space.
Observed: 65 A
